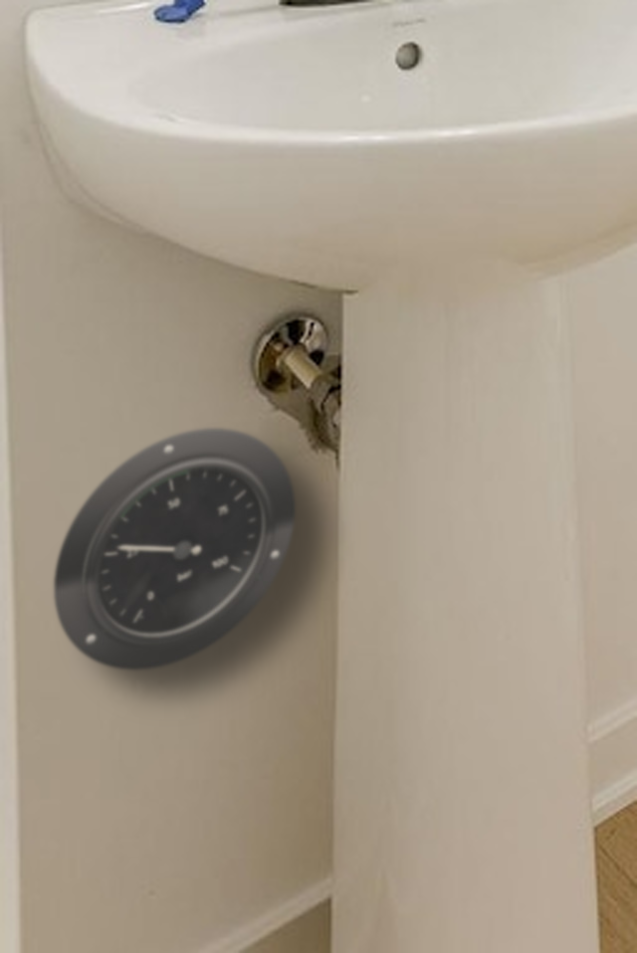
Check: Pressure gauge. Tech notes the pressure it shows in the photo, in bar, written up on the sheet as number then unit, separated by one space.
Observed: 27.5 bar
